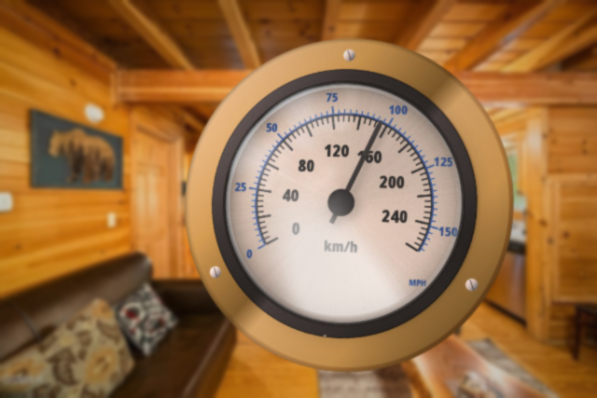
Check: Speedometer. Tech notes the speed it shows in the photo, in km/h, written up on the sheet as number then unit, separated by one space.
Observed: 156 km/h
